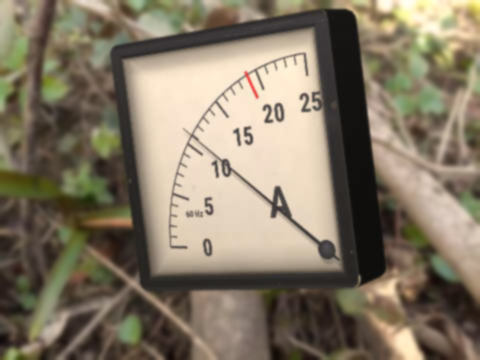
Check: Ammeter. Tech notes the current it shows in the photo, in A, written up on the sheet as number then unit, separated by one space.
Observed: 11 A
